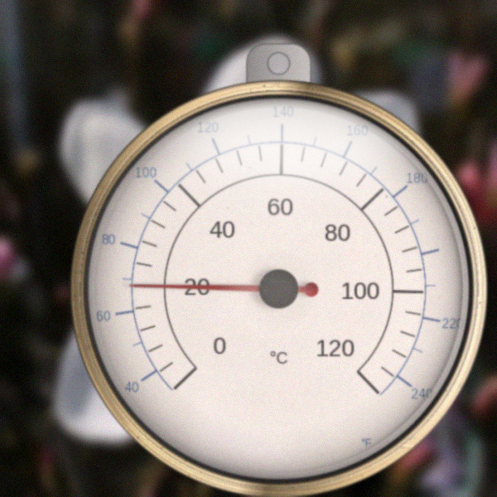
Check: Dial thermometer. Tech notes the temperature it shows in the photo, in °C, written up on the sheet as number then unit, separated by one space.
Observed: 20 °C
